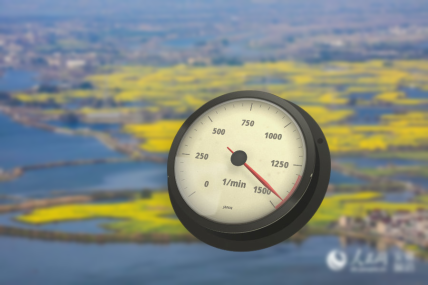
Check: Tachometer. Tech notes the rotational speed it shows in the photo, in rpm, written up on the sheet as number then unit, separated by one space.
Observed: 1450 rpm
